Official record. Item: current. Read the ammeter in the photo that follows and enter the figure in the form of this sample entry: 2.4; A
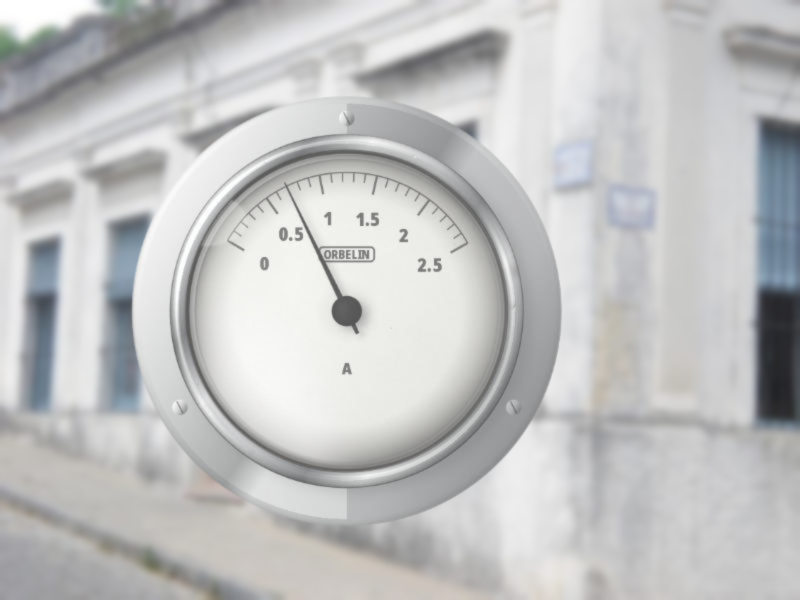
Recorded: 0.7; A
